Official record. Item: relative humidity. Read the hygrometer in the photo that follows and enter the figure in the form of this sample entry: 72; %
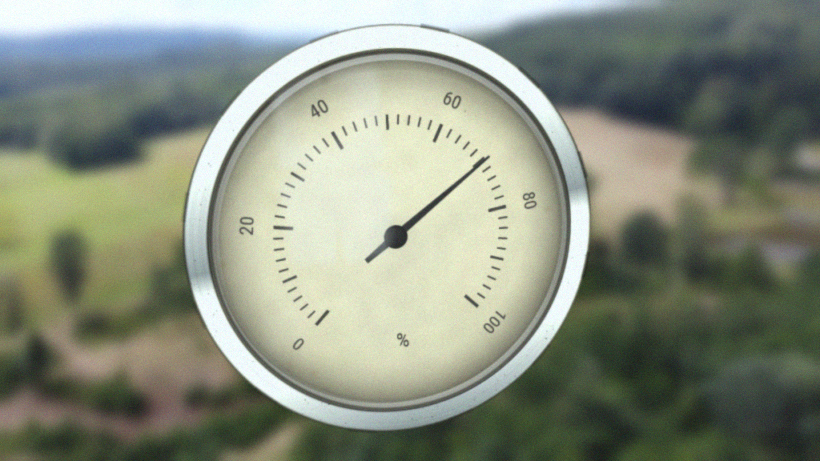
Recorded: 70; %
